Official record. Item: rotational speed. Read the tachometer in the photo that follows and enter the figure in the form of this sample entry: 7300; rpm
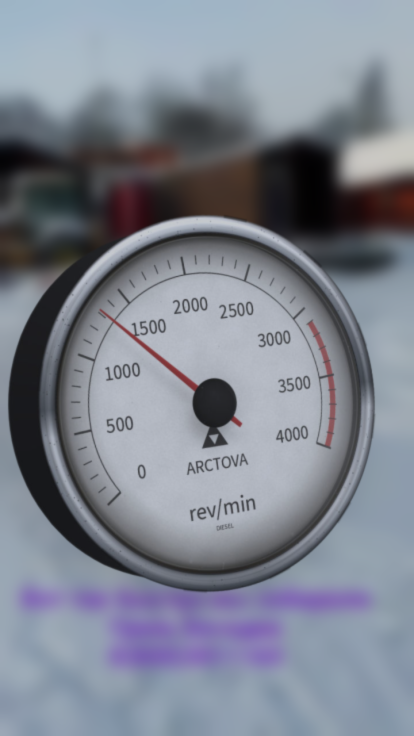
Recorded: 1300; rpm
